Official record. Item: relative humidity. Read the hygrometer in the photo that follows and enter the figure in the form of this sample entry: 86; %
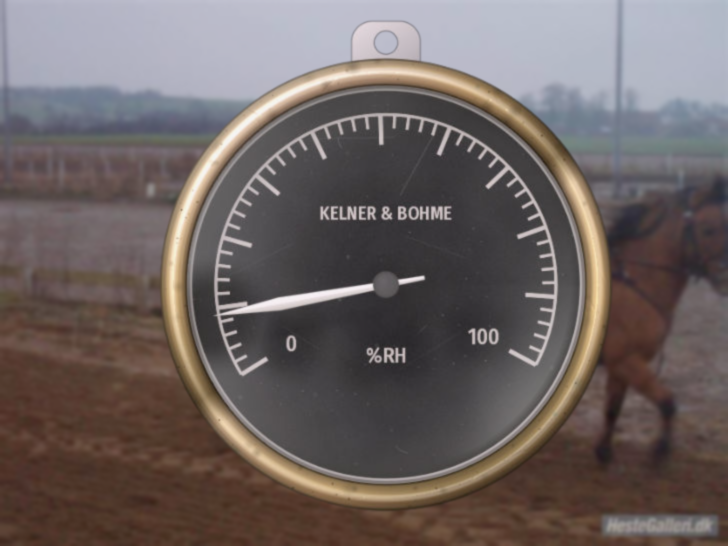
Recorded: 9; %
